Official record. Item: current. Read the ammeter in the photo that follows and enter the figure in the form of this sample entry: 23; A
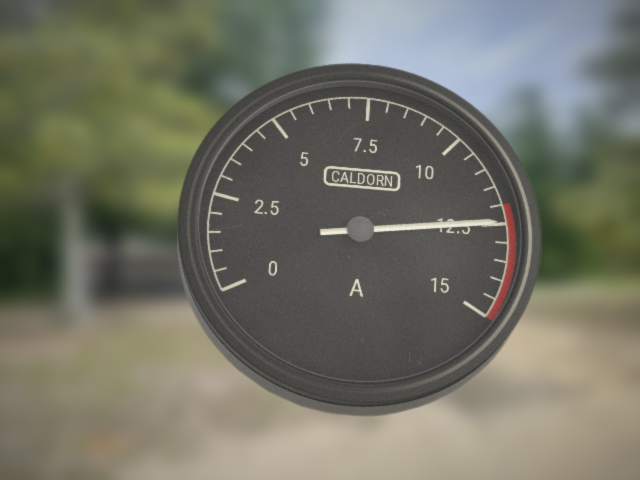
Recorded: 12.5; A
